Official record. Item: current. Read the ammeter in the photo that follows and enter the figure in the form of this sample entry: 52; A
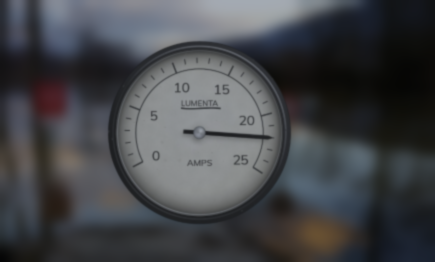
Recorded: 22; A
